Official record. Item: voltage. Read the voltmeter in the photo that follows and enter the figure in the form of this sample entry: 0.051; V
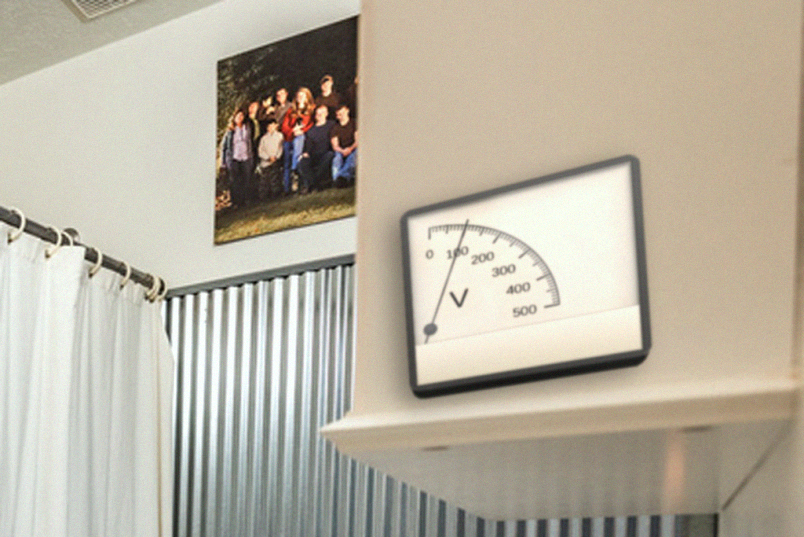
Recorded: 100; V
